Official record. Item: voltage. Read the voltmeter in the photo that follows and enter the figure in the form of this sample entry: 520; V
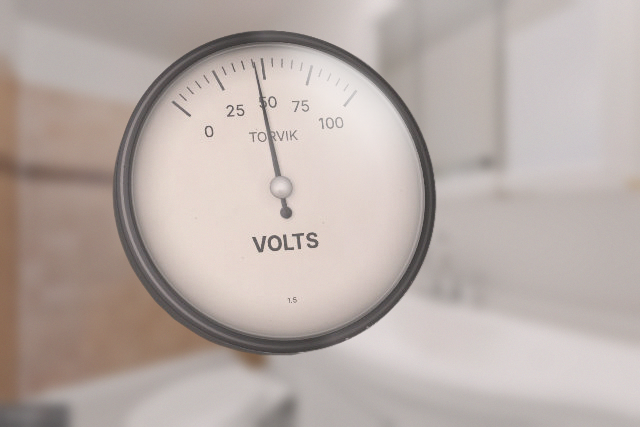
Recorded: 45; V
